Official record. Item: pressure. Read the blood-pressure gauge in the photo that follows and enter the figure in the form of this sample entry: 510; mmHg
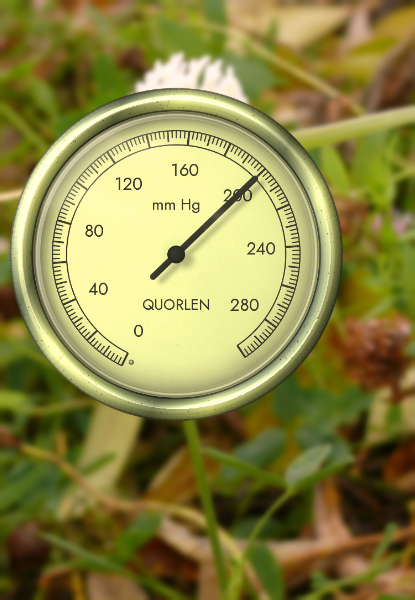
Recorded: 200; mmHg
